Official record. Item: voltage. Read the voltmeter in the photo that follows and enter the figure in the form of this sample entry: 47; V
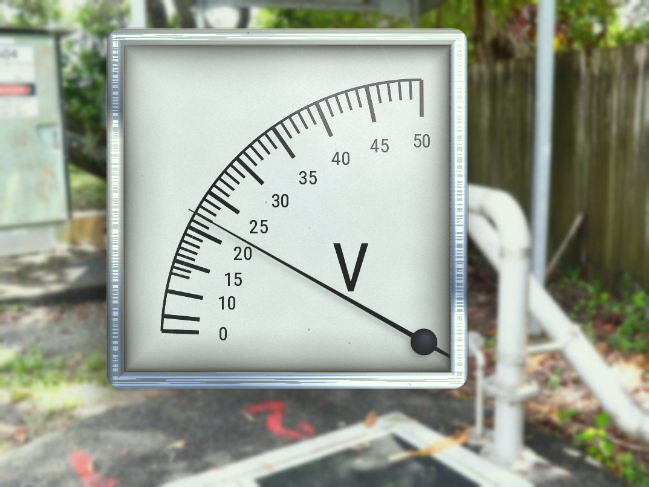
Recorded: 22; V
